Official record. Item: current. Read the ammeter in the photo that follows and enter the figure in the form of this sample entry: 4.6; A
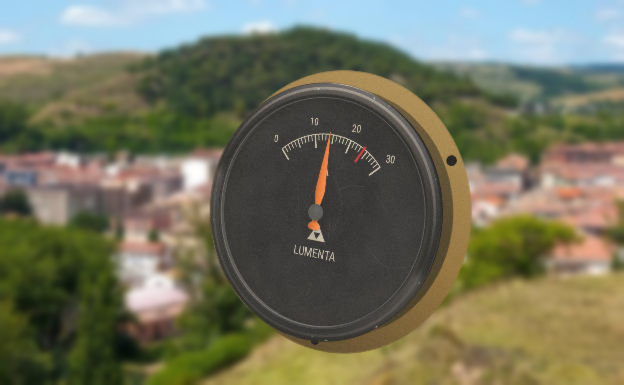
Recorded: 15; A
